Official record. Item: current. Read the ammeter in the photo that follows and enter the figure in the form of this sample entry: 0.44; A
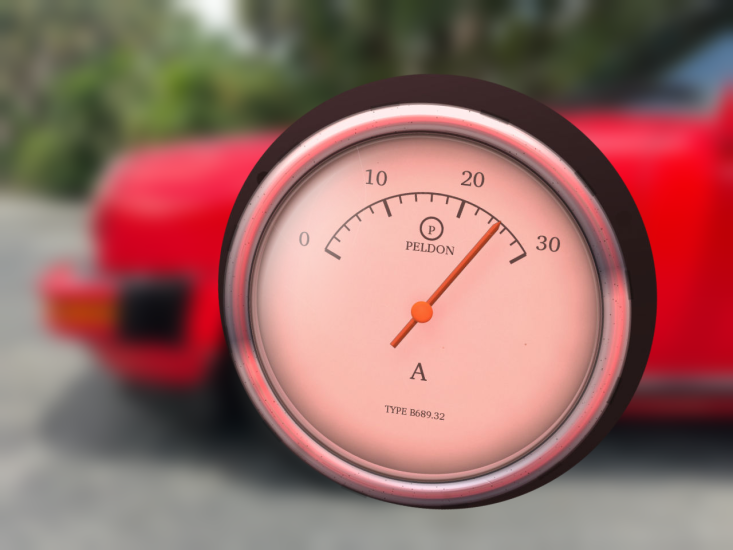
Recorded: 25; A
